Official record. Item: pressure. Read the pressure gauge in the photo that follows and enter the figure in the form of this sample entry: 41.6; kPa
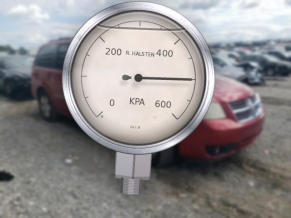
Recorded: 500; kPa
